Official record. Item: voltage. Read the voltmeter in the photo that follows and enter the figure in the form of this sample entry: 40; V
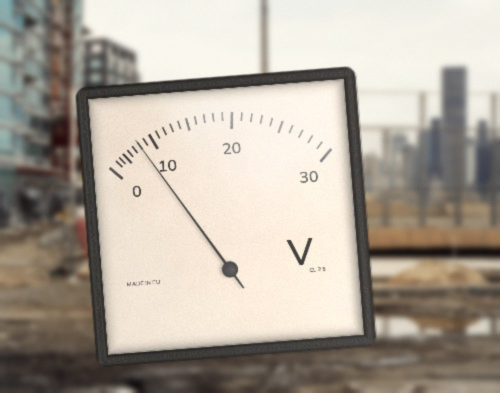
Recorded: 8; V
